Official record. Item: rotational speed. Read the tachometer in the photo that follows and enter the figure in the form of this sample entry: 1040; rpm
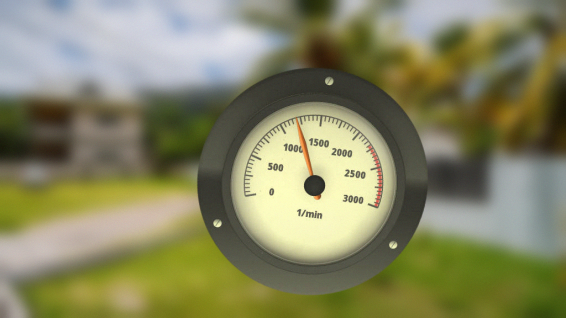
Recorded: 1200; rpm
